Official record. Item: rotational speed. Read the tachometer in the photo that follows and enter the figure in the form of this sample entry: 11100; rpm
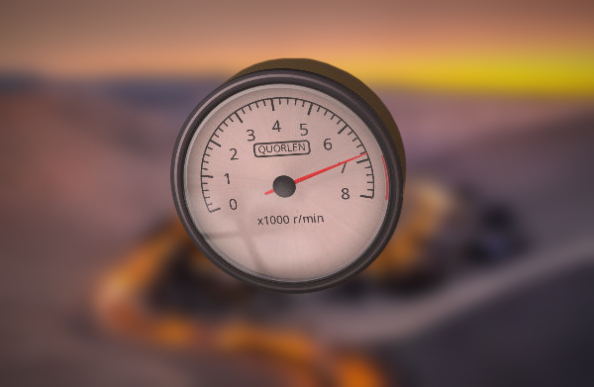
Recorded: 6800; rpm
